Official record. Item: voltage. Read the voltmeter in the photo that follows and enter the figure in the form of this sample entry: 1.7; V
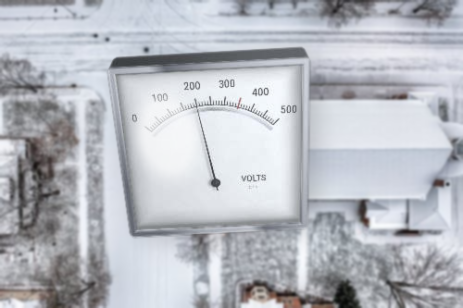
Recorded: 200; V
